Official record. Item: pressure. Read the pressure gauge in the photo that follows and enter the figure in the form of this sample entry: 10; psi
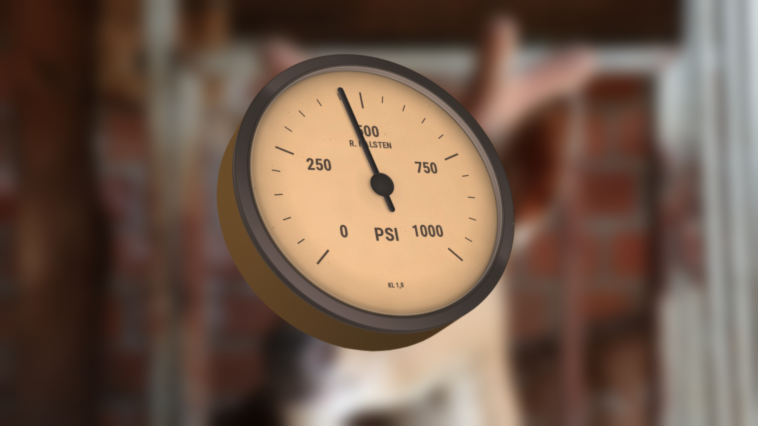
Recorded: 450; psi
